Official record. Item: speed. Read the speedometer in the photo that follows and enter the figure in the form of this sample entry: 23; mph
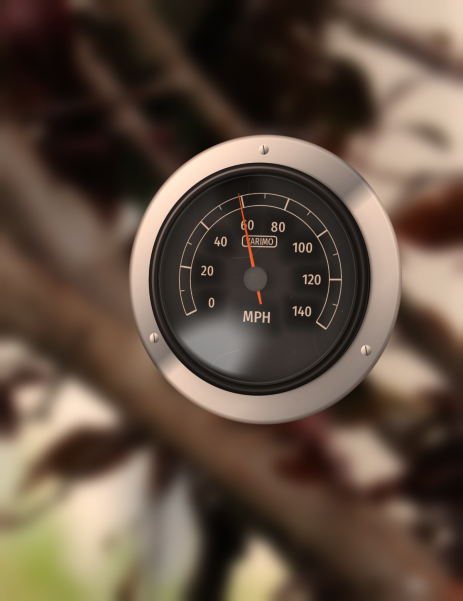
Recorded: 60; mph
